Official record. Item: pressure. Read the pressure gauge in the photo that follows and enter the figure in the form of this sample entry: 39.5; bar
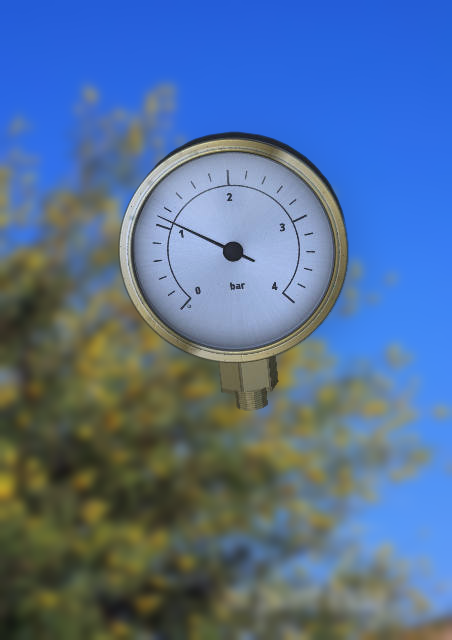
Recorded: 1.1; bar
